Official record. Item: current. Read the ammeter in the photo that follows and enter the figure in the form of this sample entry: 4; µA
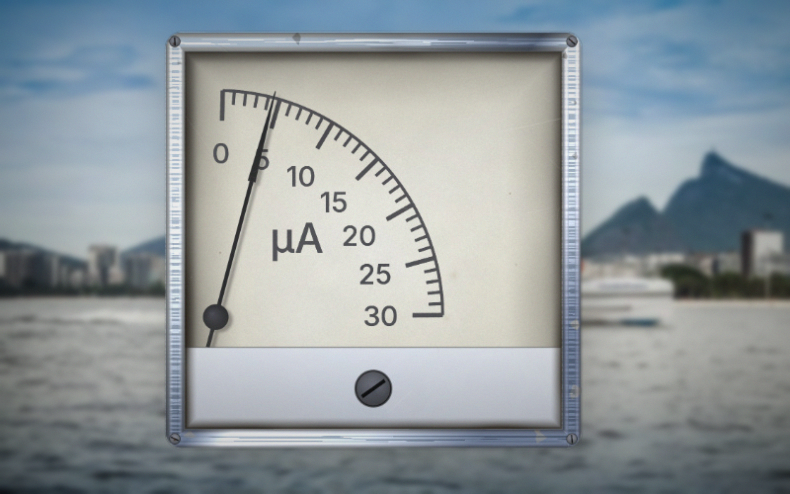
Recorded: 4.5; µA
